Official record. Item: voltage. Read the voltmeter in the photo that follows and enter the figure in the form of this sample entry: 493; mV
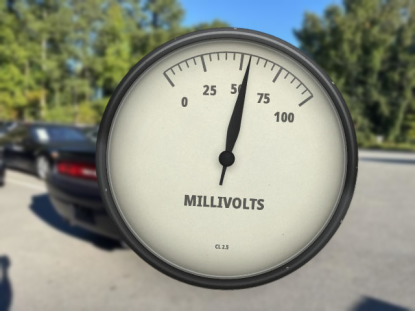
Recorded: 55; mV
